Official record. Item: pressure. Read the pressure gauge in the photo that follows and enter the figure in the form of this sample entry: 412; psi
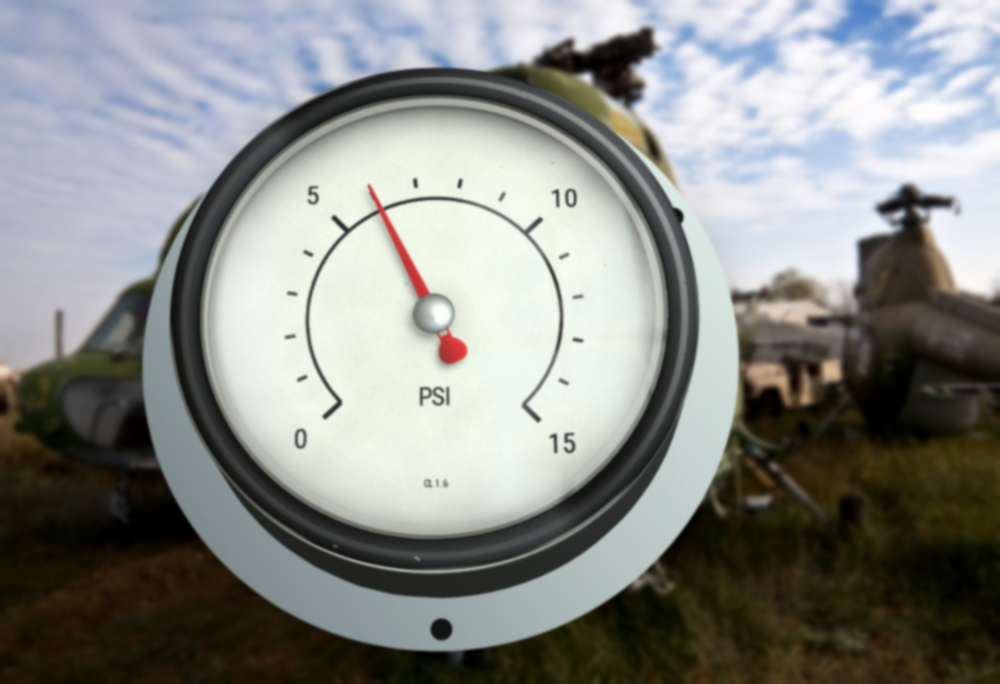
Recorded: 6; psi
